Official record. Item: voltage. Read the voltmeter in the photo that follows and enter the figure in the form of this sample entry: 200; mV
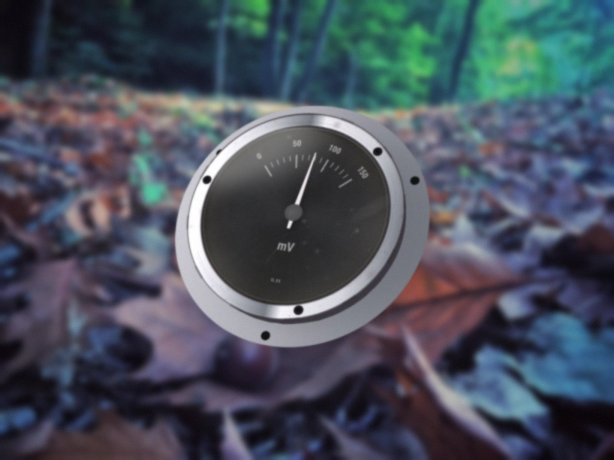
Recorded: 80; mV
